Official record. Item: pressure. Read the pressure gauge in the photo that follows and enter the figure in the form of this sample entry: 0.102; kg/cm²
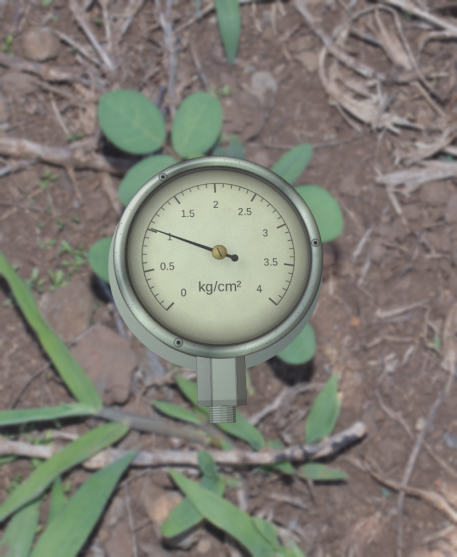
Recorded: 1; kg/cm²
